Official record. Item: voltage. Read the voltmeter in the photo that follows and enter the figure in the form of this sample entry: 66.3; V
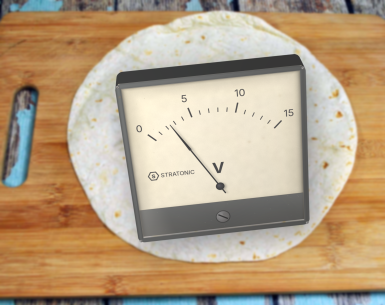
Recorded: 2.5; V
